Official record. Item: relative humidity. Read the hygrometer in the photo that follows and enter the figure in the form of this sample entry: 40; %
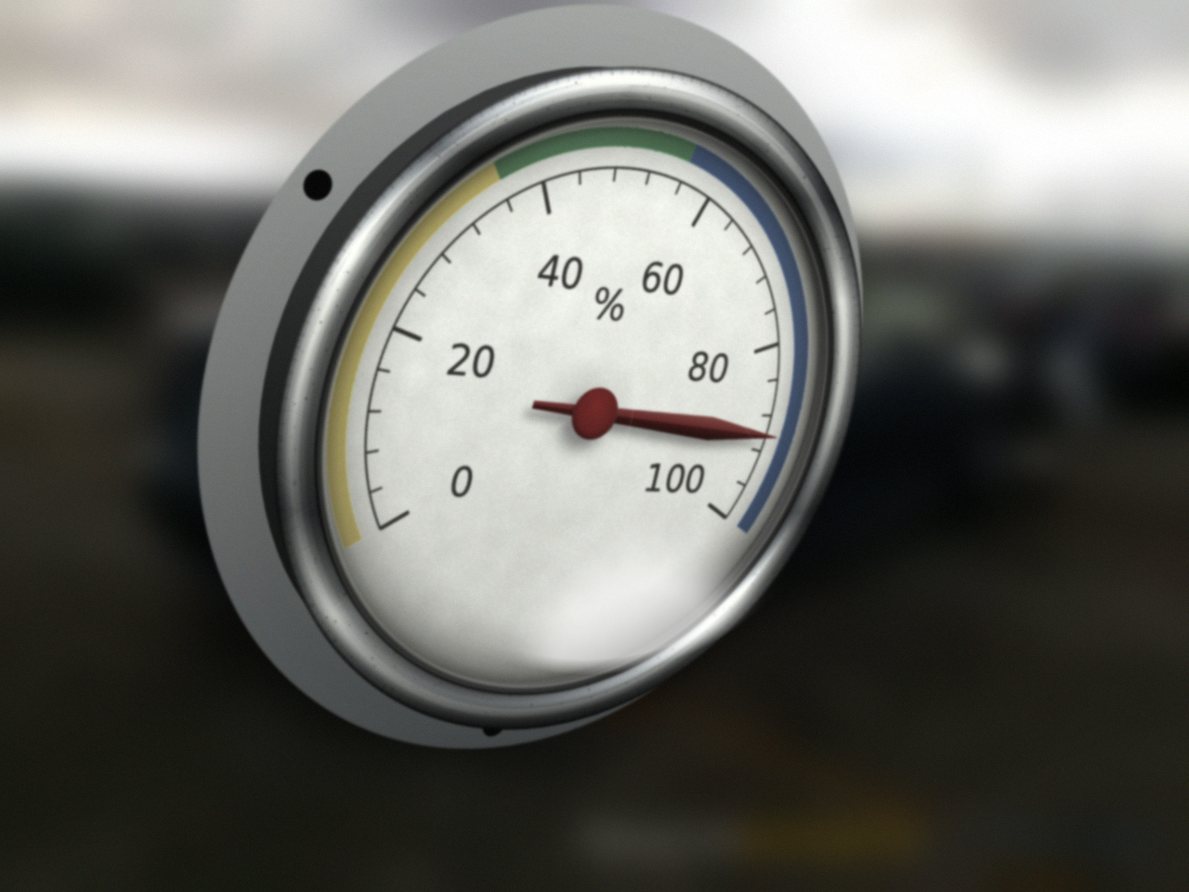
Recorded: 90; %
